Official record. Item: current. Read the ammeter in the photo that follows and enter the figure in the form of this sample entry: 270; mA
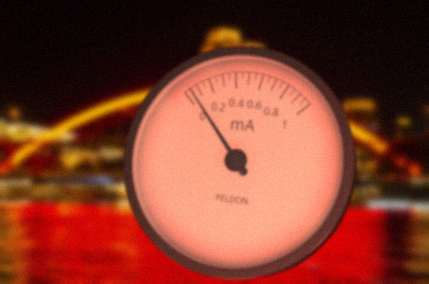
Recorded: 0.05; mA
